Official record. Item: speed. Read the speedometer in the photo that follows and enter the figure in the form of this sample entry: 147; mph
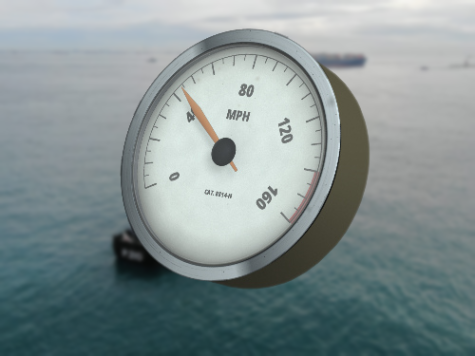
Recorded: 45; mph
